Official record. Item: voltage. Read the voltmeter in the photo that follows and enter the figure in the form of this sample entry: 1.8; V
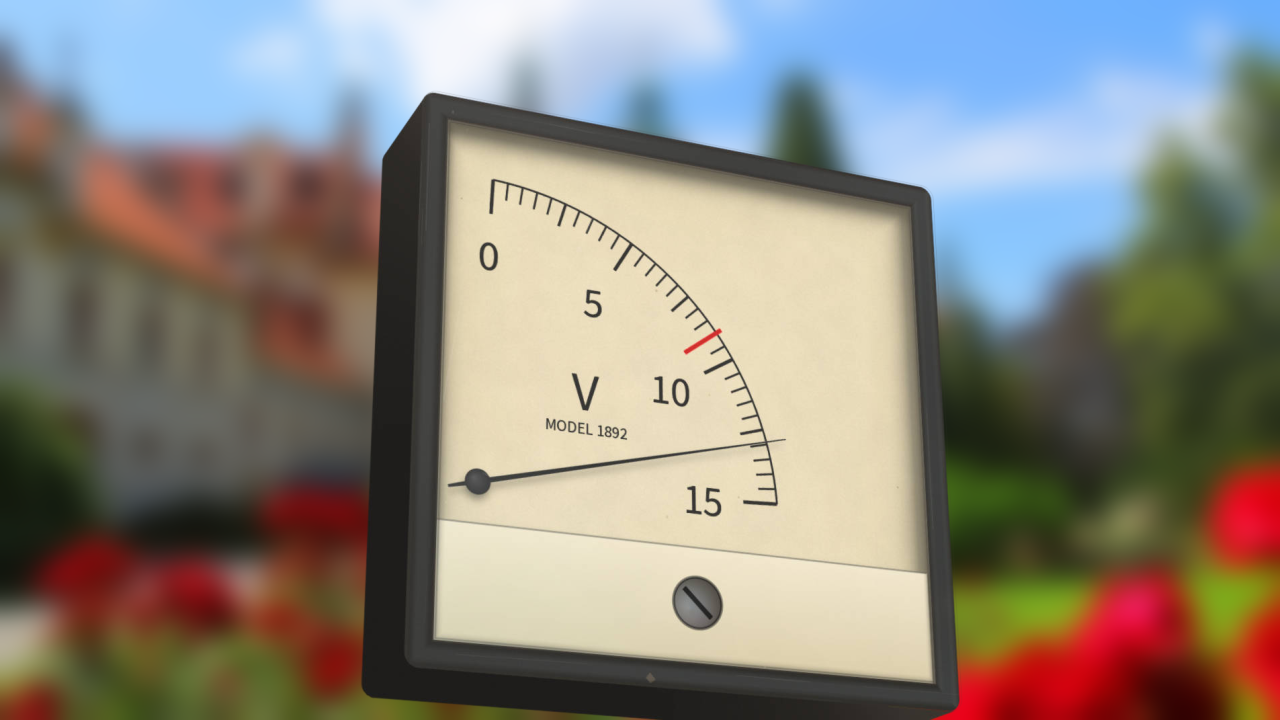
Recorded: 13; V
